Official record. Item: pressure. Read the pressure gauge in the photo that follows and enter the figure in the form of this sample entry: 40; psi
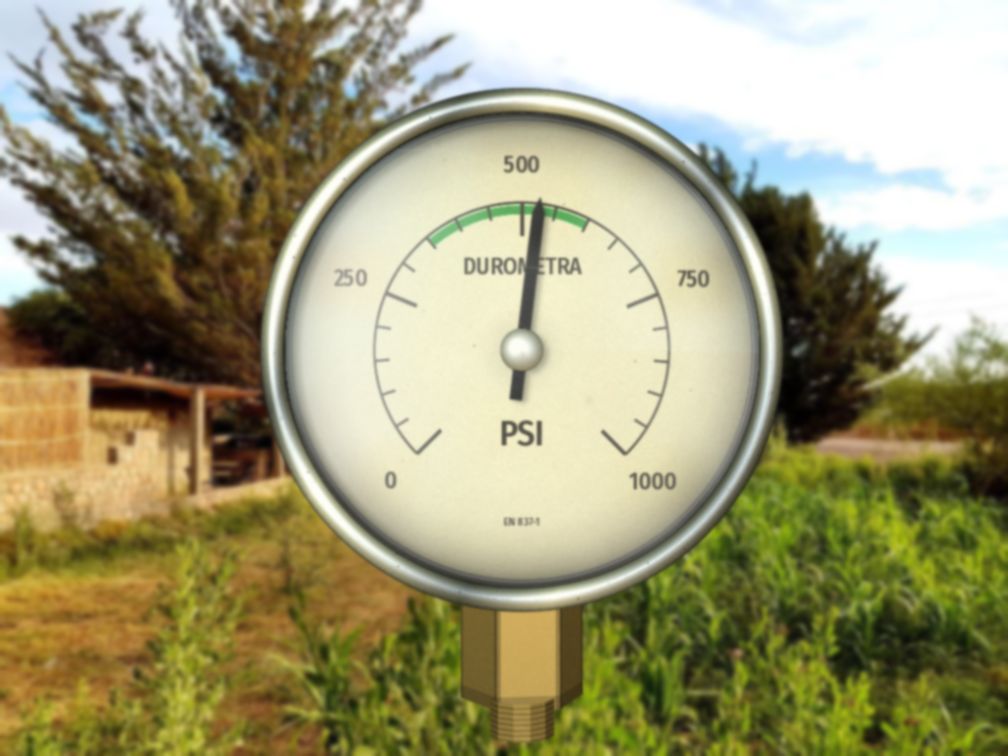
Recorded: 525; psi
